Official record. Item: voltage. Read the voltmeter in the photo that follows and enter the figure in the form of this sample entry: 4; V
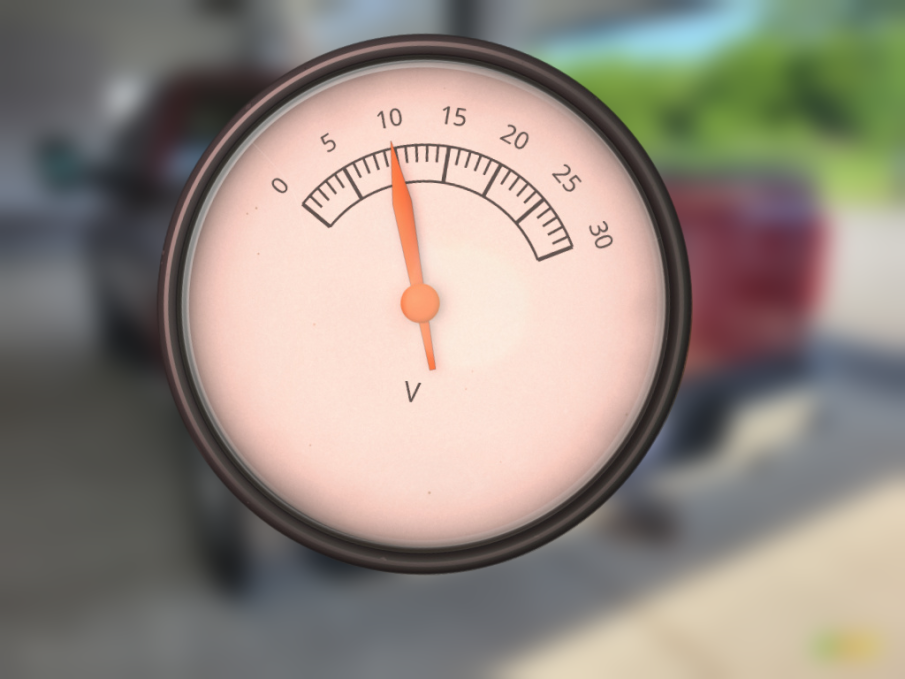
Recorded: 10; V
